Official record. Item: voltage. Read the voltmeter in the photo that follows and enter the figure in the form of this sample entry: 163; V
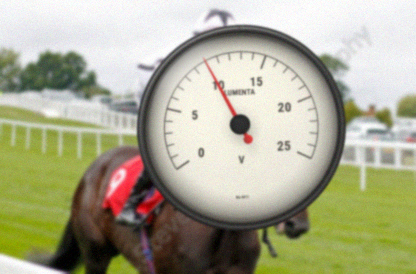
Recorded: 10; V
